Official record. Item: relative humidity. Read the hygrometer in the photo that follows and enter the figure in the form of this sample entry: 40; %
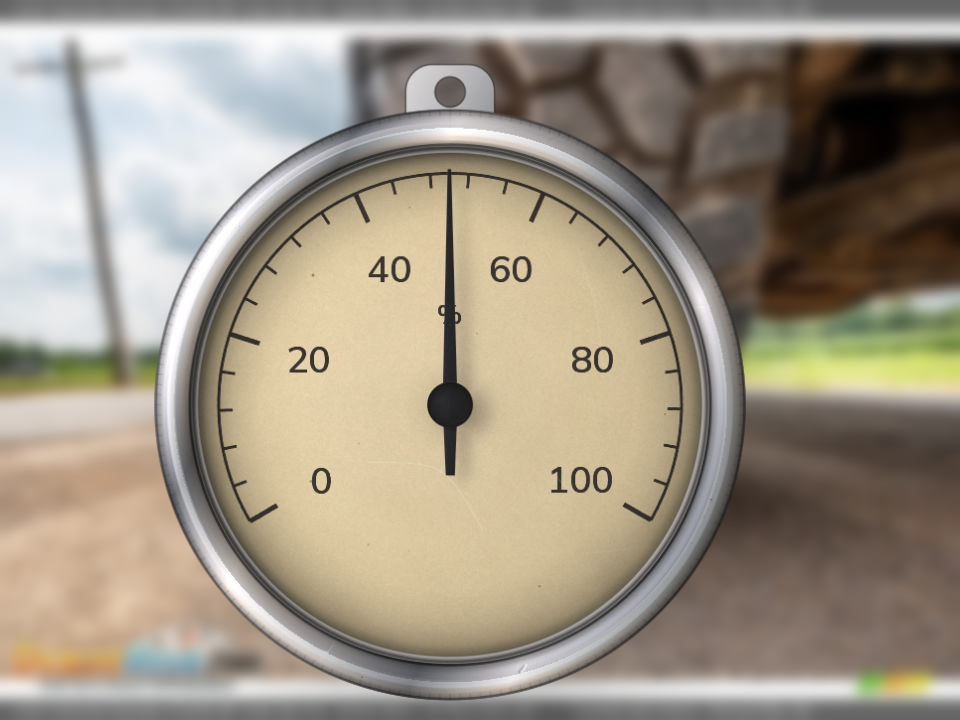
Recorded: 50; %
